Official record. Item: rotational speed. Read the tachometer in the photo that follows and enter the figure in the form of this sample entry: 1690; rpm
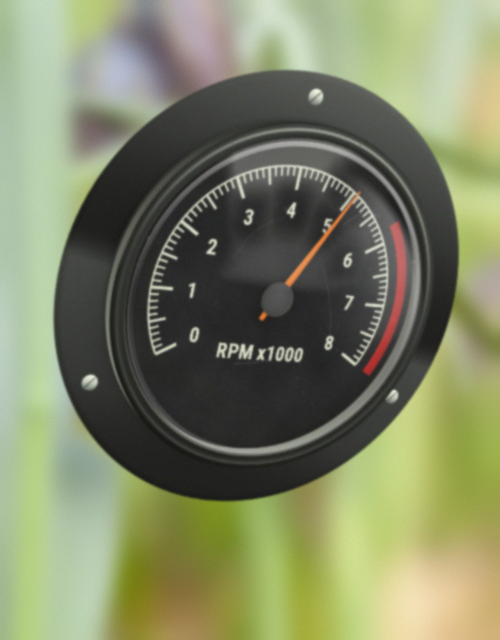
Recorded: 5000; rpm
